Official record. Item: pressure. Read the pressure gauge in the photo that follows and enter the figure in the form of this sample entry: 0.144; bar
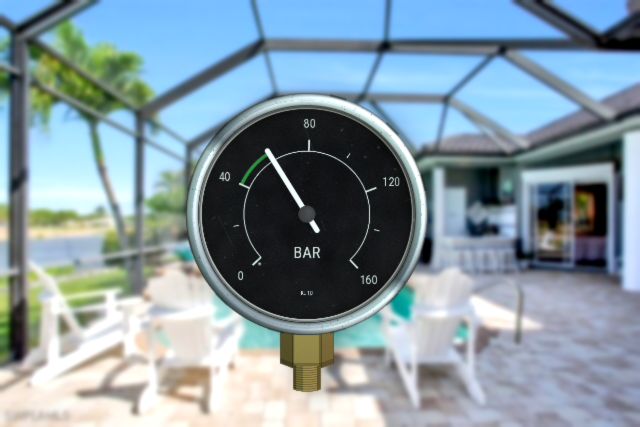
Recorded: 60; bar
